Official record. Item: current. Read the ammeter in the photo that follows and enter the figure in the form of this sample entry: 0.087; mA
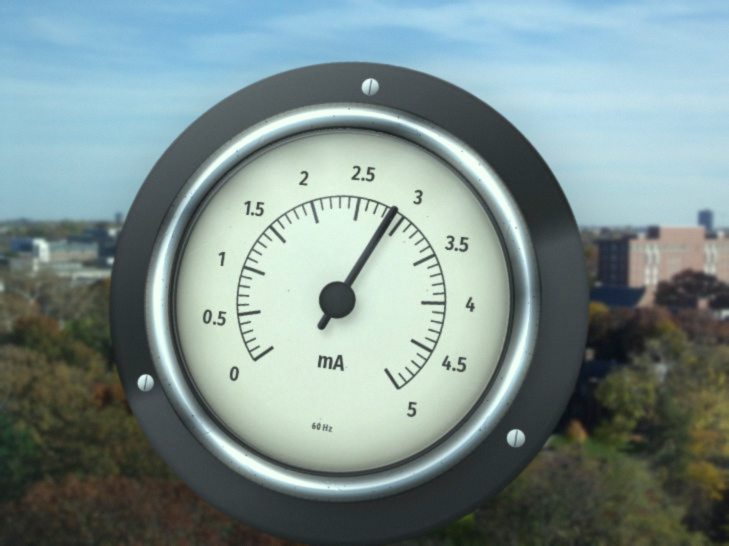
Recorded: 2.9; mA
